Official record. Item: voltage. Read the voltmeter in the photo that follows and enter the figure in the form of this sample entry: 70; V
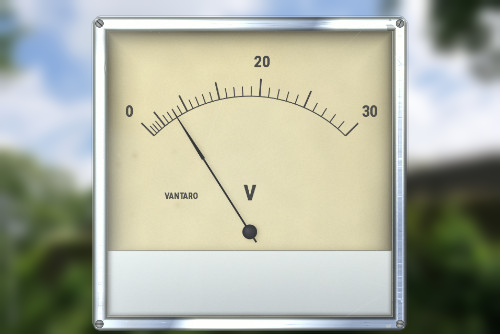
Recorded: 8; V
